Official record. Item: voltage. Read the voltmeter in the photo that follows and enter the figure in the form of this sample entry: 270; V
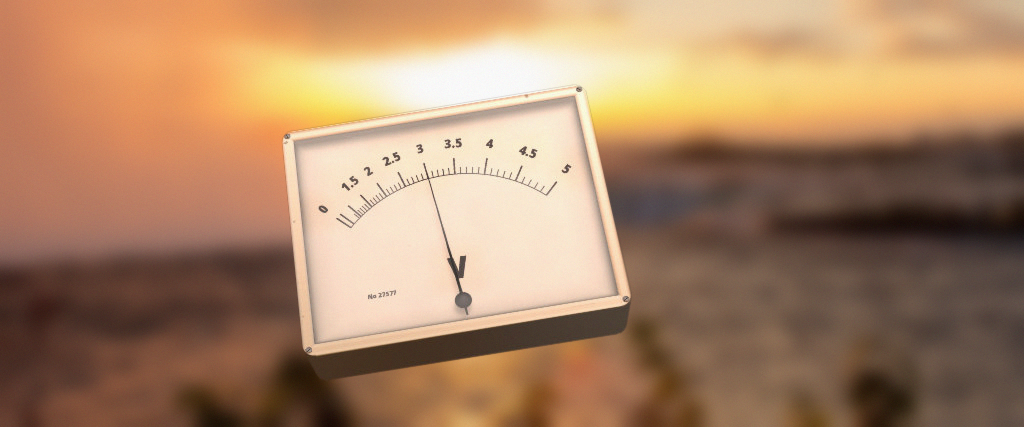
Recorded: 3; V
